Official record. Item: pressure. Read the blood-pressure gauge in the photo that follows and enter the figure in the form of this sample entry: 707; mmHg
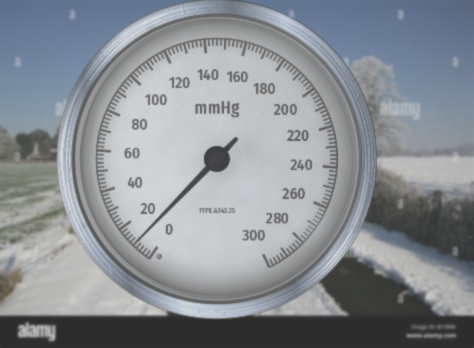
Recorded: 10; mmHg
